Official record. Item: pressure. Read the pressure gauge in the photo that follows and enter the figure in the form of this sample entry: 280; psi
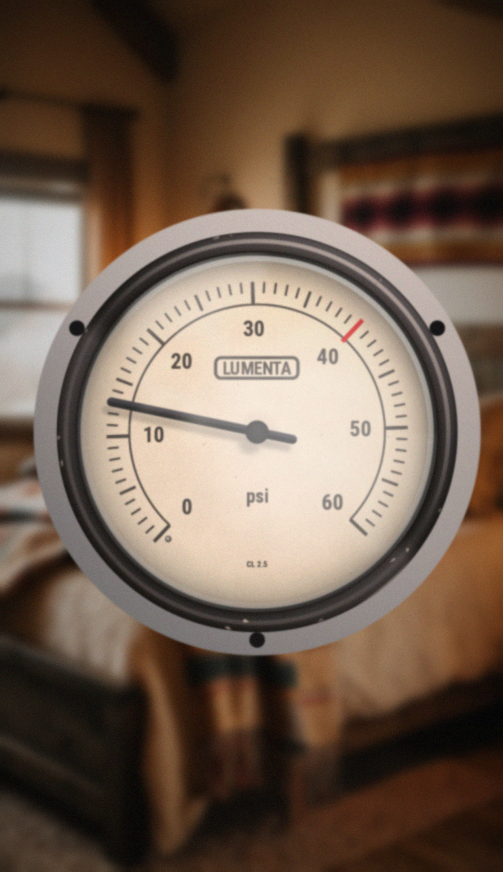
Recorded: 13; psi
